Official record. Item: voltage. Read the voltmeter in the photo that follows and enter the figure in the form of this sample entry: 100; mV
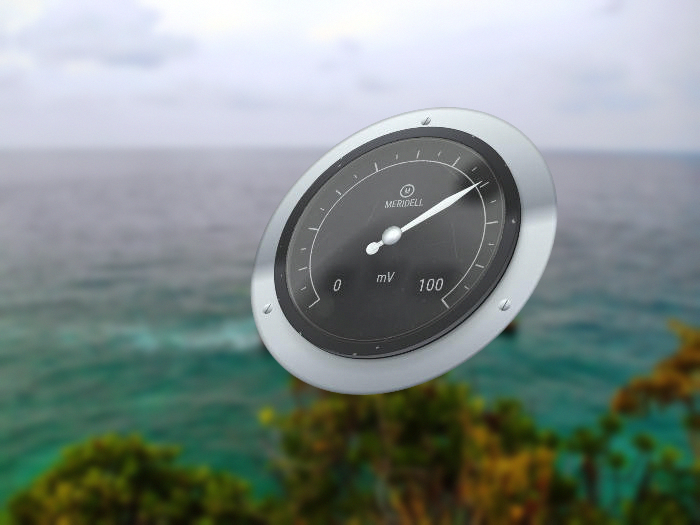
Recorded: 70; mV
